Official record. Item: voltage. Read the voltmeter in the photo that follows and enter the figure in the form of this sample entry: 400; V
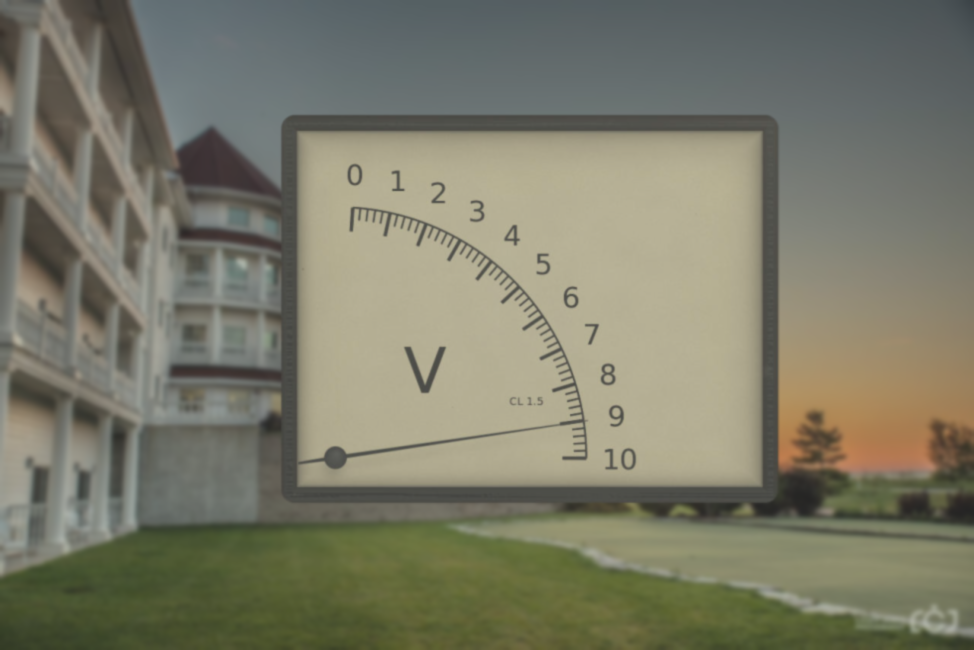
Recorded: 9; V
